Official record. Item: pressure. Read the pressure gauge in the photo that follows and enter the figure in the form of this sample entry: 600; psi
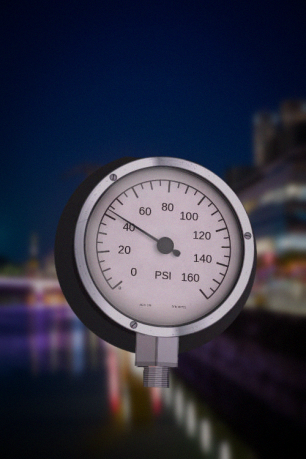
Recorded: 42.5; psi
